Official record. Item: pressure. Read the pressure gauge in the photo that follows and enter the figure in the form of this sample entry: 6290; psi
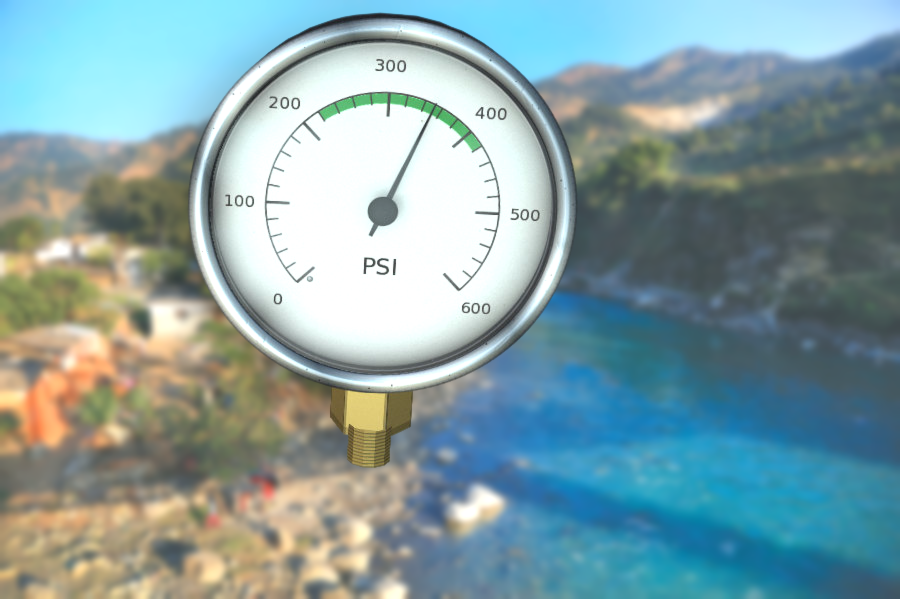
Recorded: 350; psi
